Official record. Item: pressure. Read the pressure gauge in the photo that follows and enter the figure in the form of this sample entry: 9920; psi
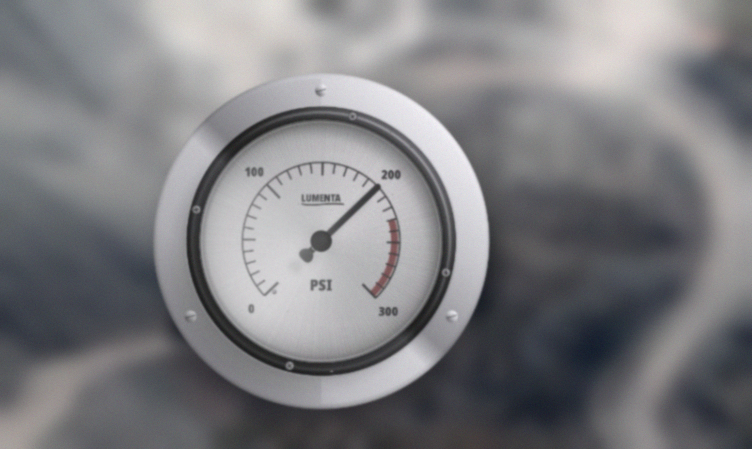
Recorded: 200; psi
